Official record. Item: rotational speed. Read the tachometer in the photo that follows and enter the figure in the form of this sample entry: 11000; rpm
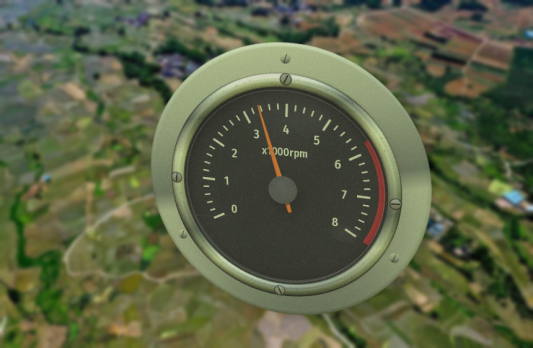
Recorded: 3400; rpm
